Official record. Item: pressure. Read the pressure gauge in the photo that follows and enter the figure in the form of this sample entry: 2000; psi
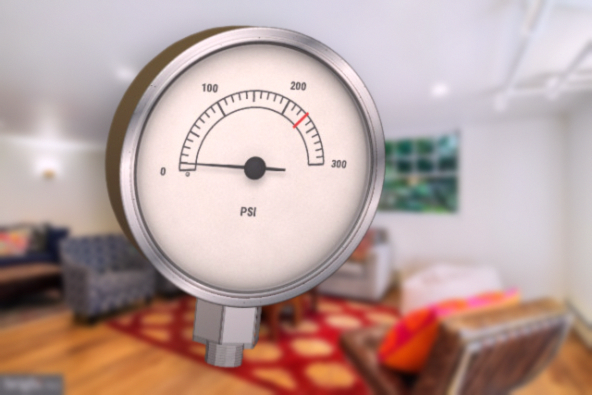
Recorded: 10; psi
